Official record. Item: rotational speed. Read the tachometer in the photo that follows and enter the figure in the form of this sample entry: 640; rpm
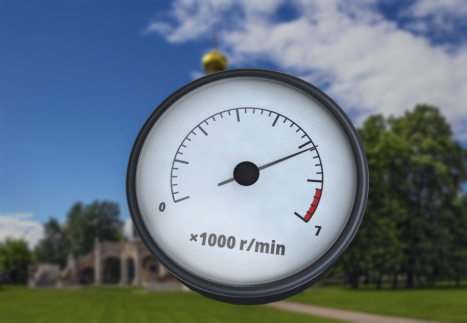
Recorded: 5200; rpm
